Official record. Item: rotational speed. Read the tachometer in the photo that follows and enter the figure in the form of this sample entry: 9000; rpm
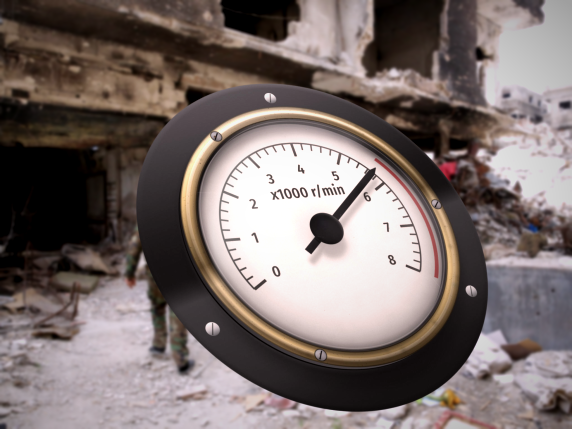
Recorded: 5700; rpm
